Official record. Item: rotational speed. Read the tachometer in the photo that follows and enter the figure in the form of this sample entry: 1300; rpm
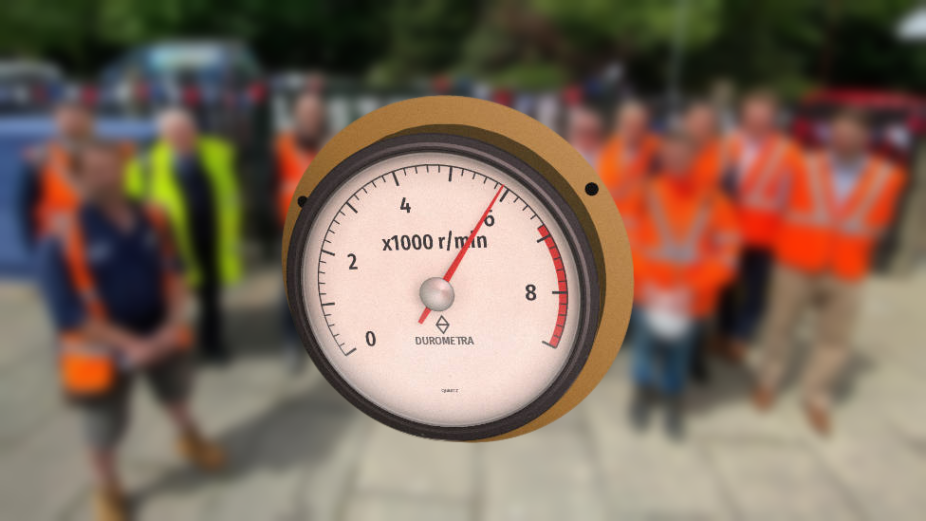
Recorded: 5900; rpm
